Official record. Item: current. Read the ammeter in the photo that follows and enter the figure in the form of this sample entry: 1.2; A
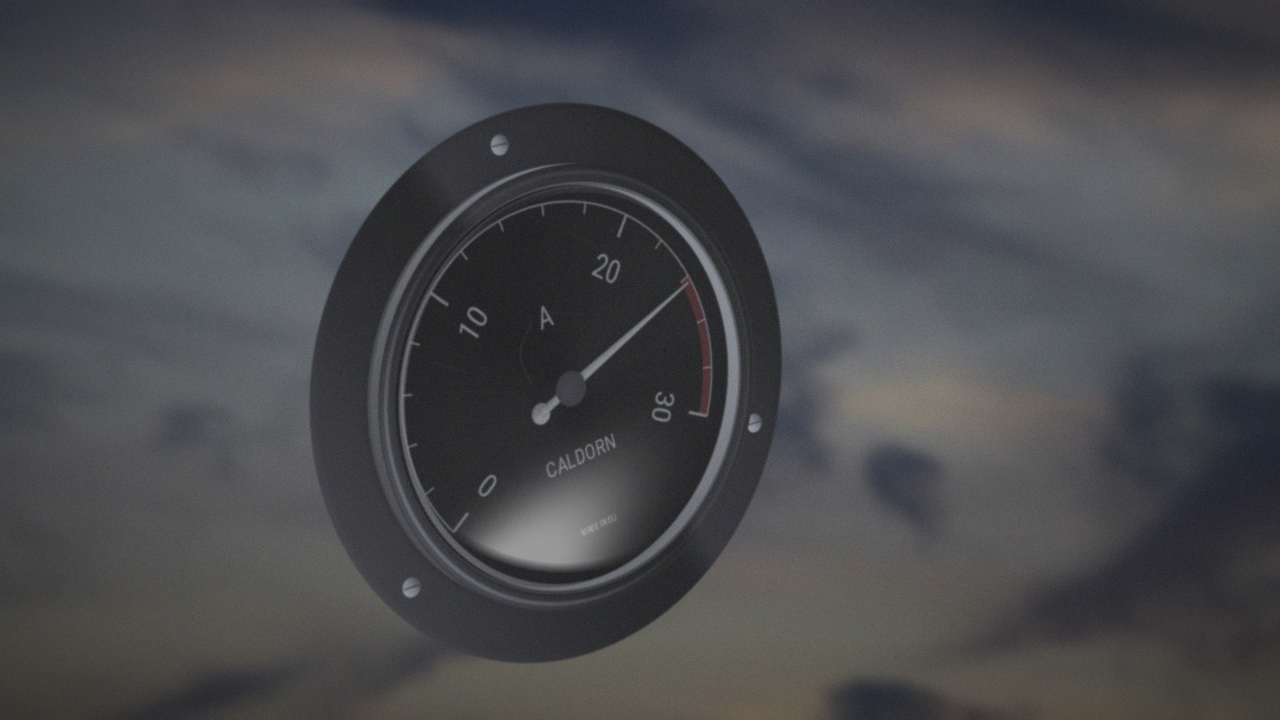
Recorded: 24; A
